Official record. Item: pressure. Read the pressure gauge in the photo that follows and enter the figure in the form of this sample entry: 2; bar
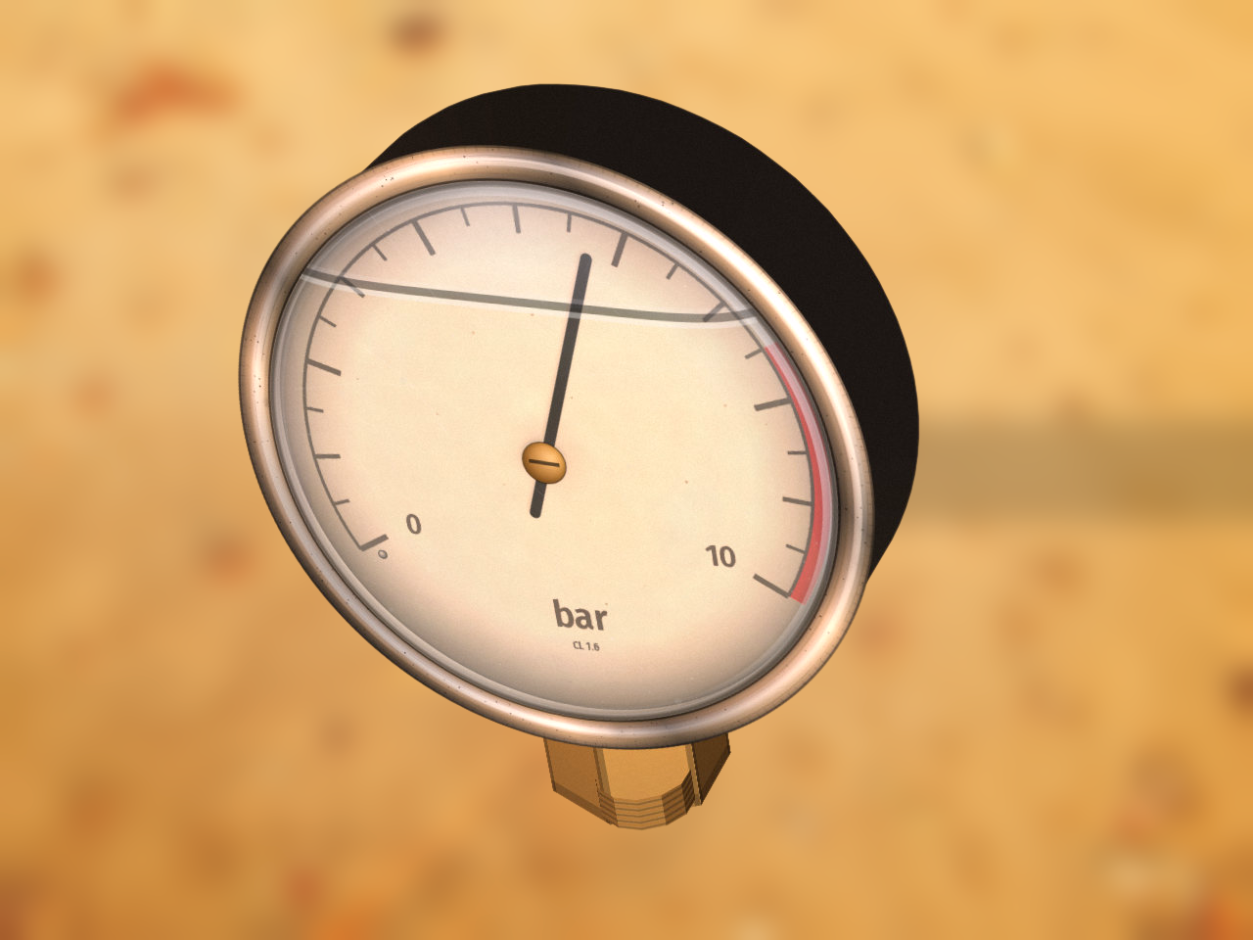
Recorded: 5.75; bar
